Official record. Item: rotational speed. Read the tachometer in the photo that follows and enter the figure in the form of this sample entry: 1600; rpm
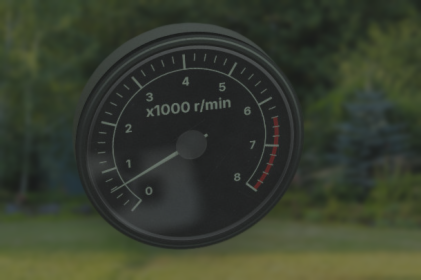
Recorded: 600; rpm
